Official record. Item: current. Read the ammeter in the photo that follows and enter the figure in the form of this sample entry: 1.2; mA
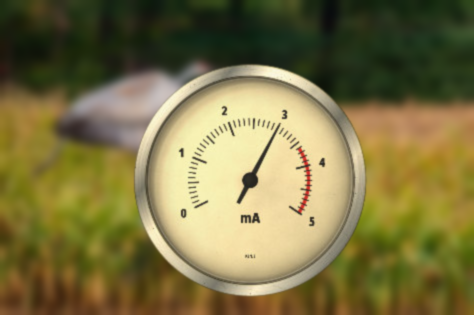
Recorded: 3; mA
